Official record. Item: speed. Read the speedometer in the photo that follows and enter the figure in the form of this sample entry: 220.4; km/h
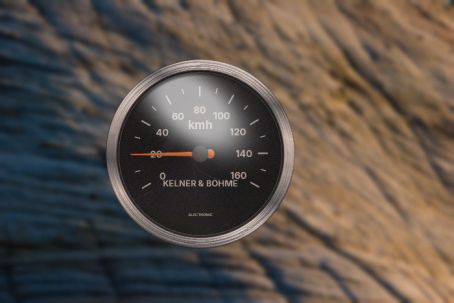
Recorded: 20; km/h
